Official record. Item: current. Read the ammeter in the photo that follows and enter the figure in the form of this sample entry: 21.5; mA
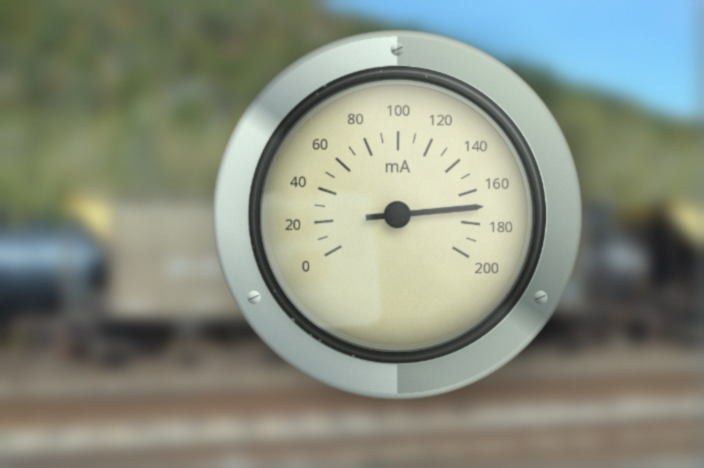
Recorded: 170; mA
